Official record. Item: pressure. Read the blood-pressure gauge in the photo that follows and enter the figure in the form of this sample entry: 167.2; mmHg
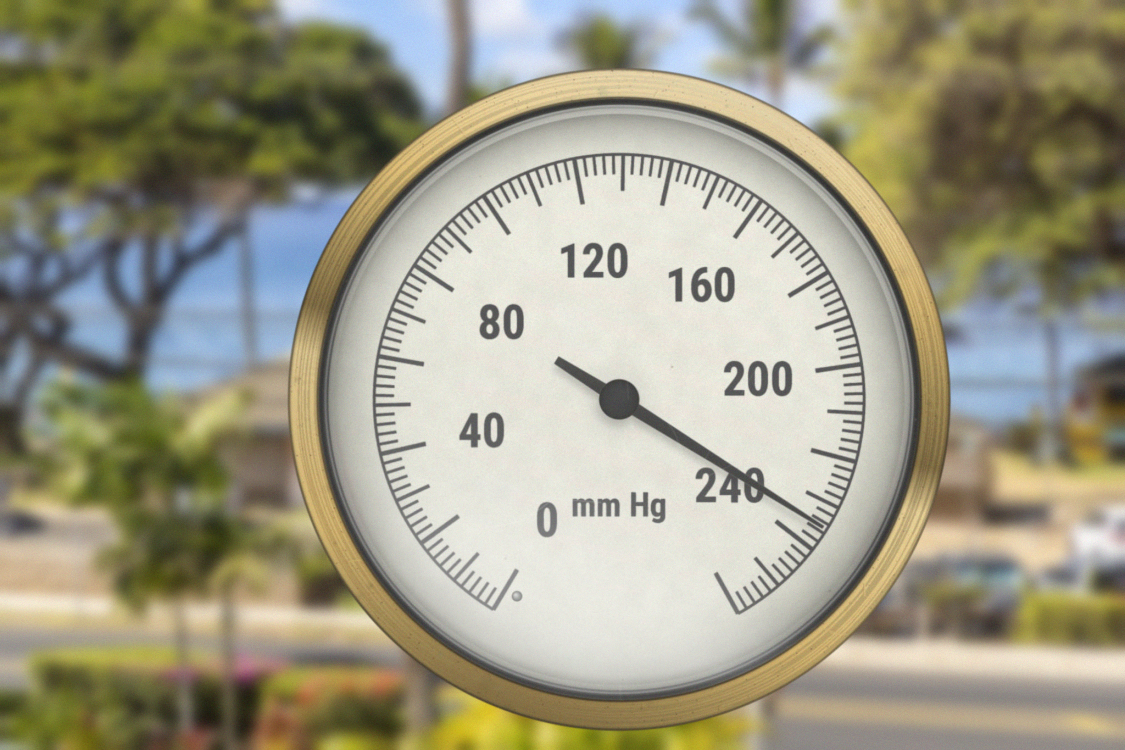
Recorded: 235; mmHg
